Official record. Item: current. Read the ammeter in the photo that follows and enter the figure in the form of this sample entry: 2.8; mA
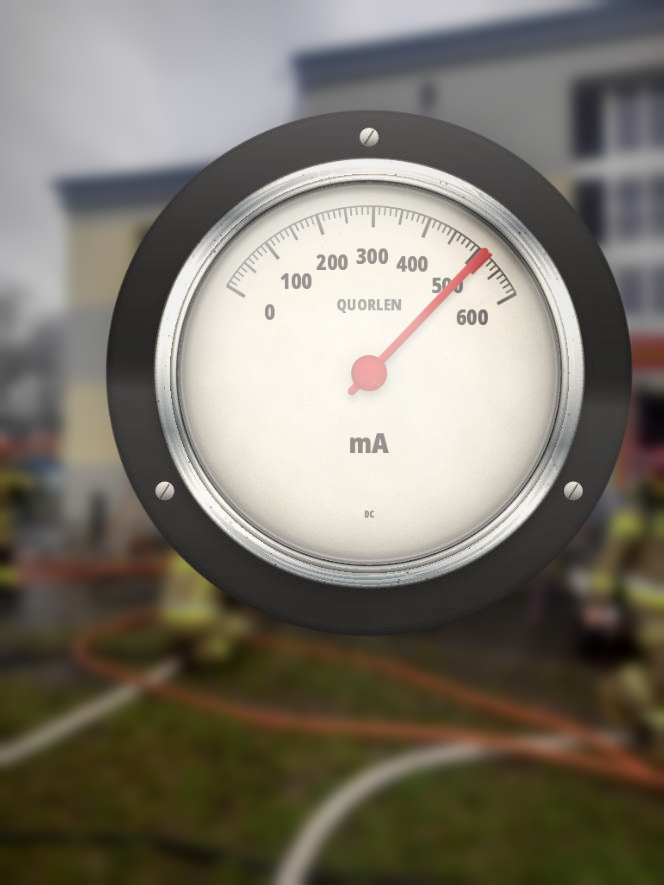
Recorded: 510; mA
